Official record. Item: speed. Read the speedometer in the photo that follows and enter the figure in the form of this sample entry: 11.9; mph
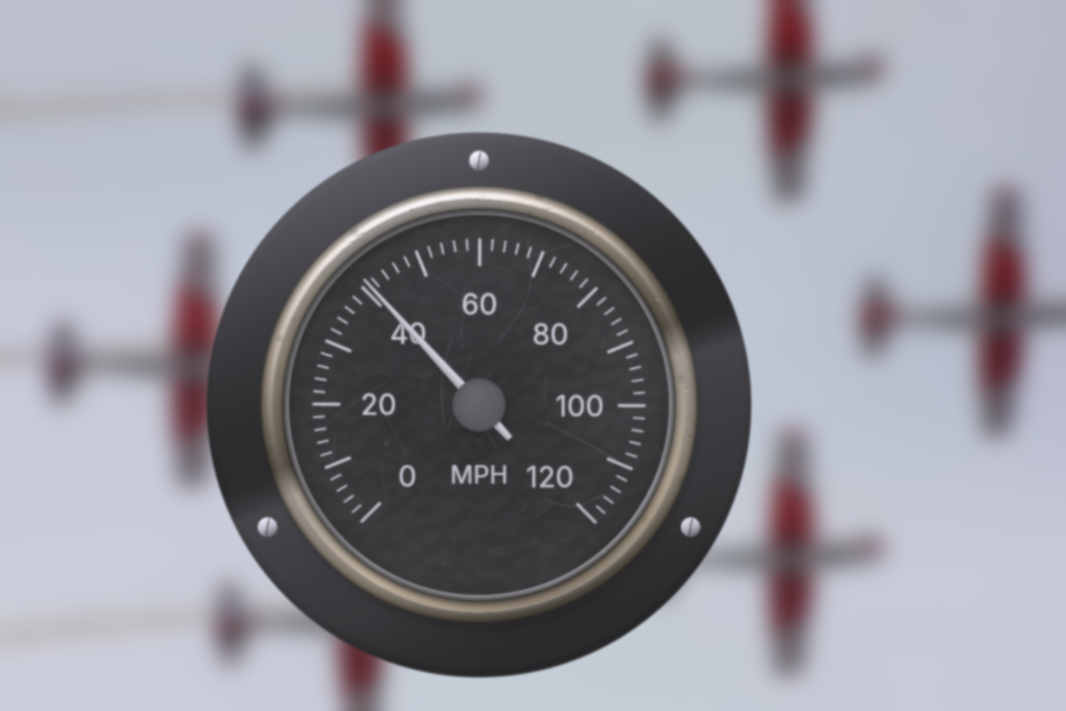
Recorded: 41; mph
